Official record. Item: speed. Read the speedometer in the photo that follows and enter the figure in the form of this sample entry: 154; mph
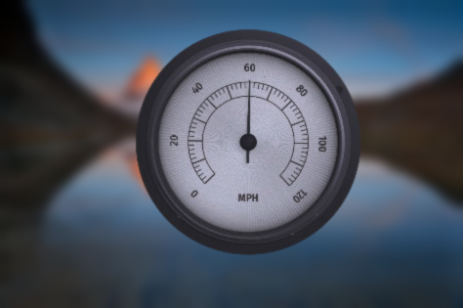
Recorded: 60; mph
